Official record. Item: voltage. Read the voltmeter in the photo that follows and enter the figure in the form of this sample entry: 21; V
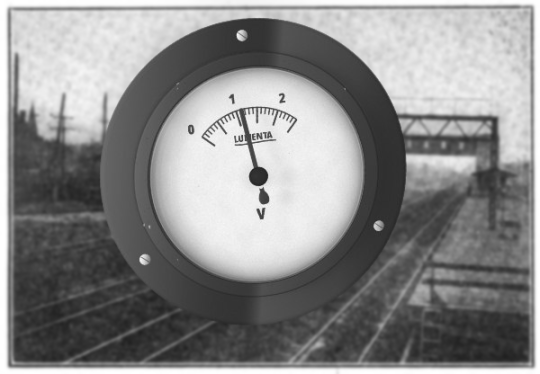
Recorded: 1.1; V
